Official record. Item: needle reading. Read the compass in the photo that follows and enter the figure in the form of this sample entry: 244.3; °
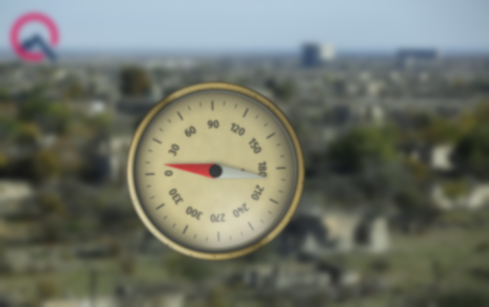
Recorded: 10; °
